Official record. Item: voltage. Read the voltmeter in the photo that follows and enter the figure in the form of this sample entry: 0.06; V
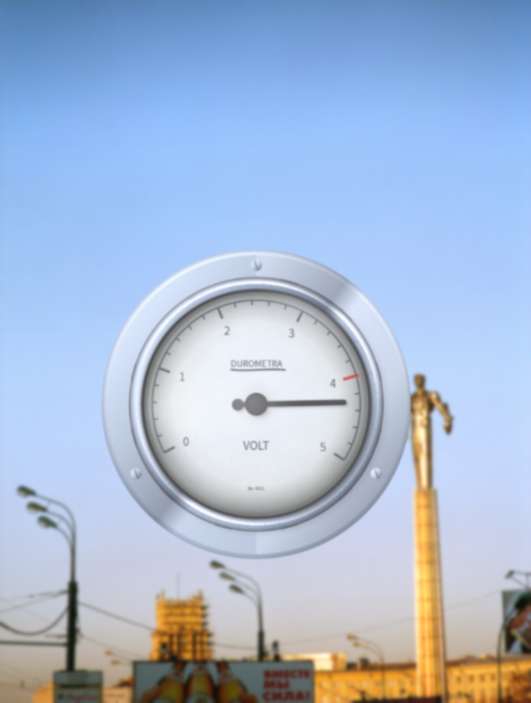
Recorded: 4.3; V
